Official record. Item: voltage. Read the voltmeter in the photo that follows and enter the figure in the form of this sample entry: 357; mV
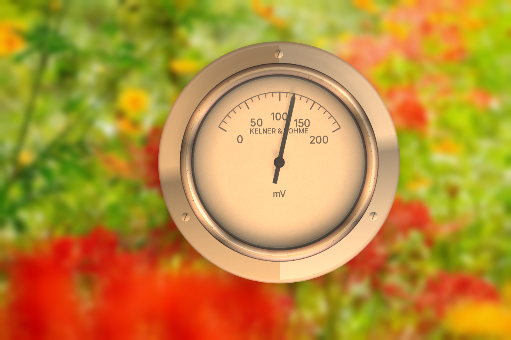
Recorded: 120; mV
